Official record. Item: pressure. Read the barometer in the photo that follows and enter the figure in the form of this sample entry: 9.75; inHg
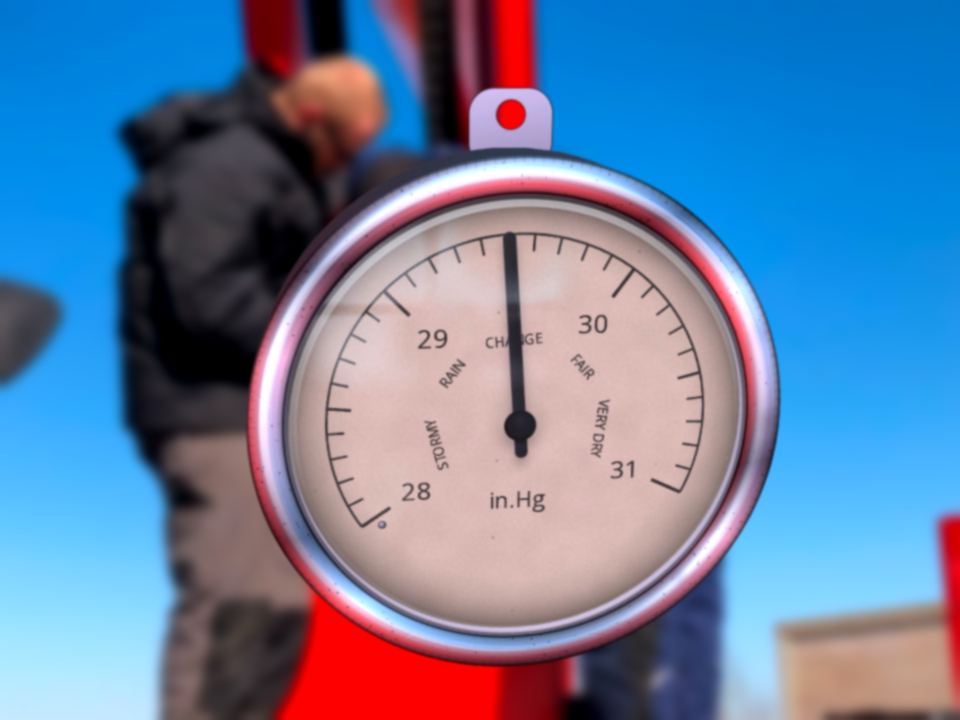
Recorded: 29.5; inHg
